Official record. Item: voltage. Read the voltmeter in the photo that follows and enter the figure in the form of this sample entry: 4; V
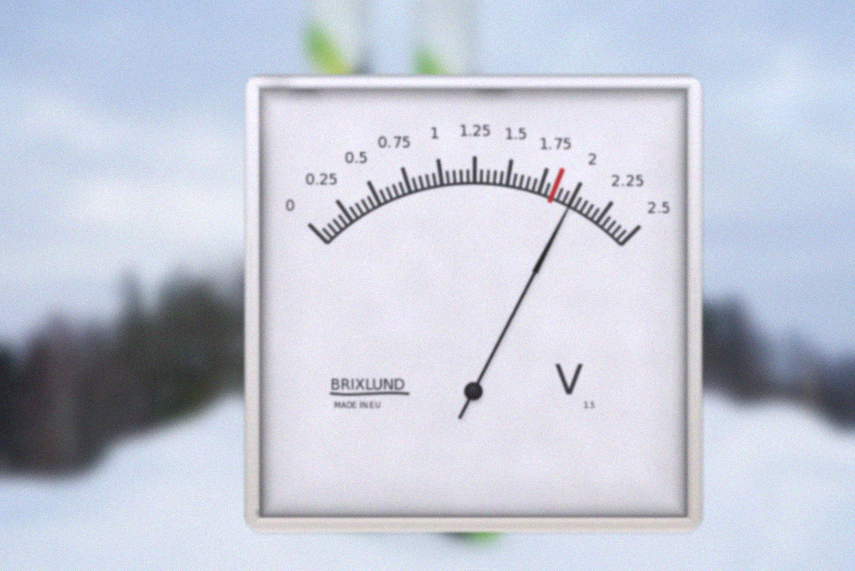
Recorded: 2; V
